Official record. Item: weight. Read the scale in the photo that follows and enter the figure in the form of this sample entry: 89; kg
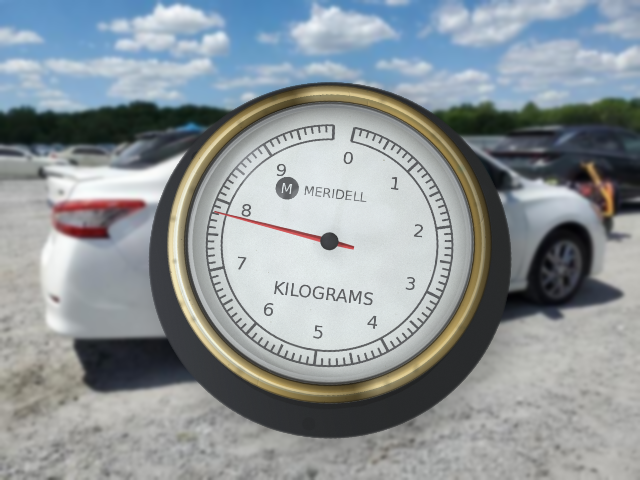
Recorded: 7.8; kg
